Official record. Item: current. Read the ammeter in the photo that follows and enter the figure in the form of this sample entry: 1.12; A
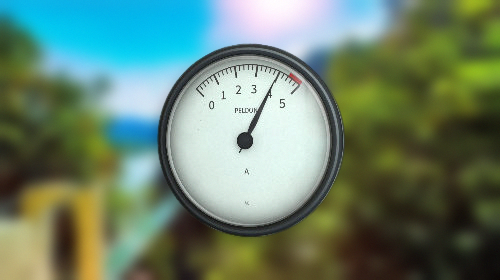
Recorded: 4; A
